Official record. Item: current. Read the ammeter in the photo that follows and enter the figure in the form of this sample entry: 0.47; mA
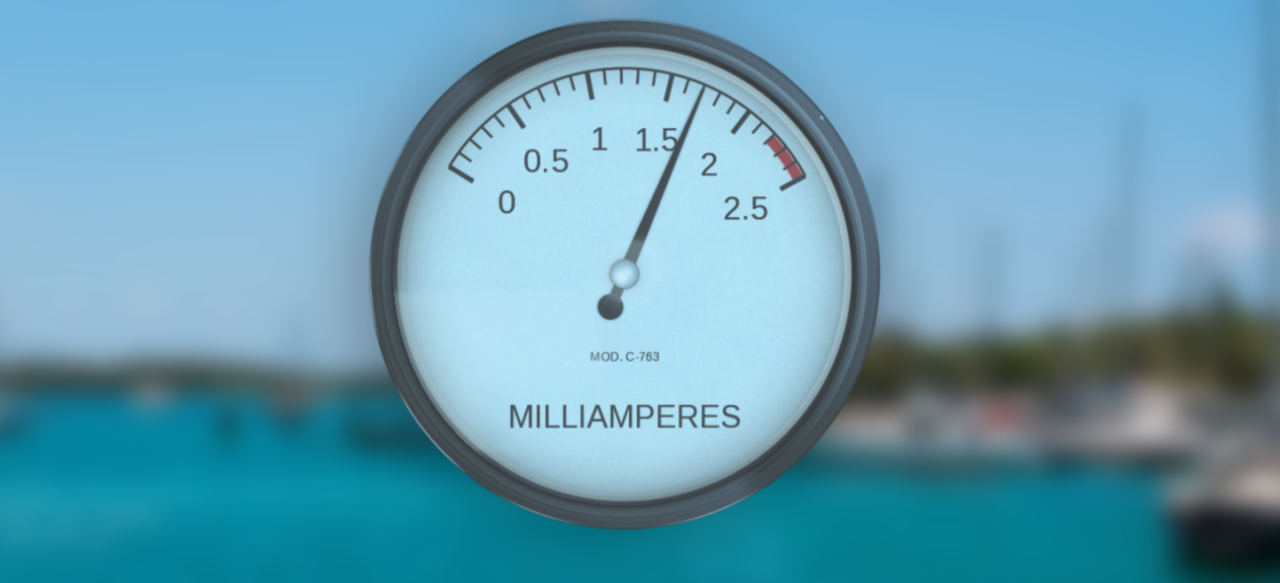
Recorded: 1.7; mA
